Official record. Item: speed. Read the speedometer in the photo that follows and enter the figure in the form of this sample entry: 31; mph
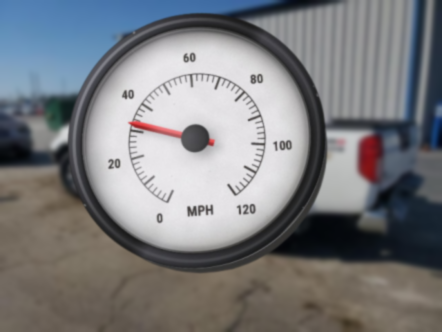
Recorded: 32; mph
